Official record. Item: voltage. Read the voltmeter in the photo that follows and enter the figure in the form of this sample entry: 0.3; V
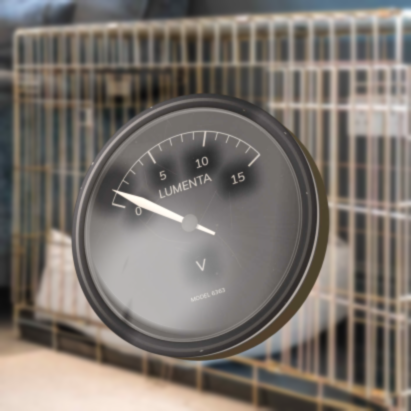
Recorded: 1; V
